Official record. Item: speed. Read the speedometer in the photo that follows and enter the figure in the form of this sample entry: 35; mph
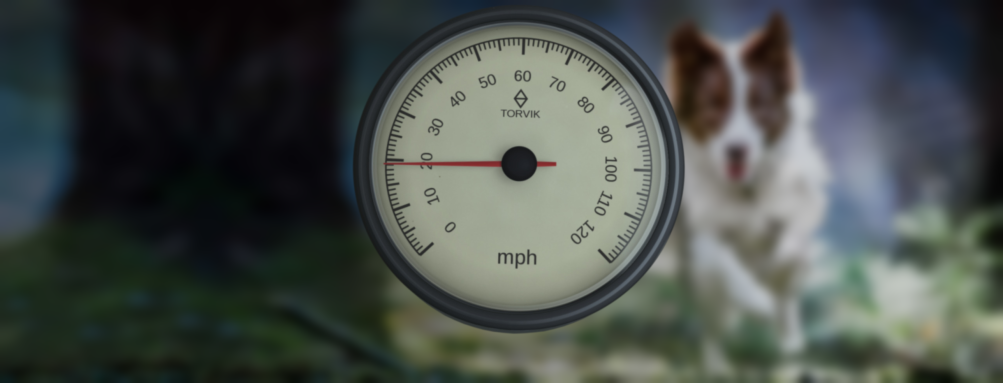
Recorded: 19; mph
